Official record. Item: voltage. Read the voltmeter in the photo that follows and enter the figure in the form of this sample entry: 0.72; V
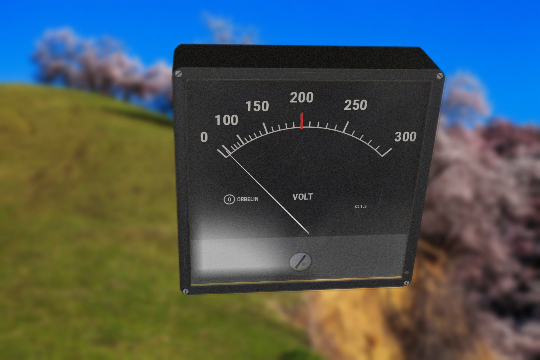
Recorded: 50; V
